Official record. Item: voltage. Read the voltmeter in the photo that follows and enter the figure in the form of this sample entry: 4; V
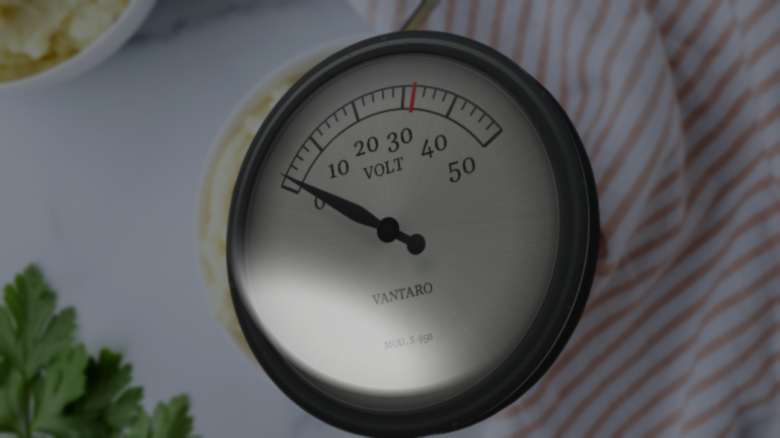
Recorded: 2; V
